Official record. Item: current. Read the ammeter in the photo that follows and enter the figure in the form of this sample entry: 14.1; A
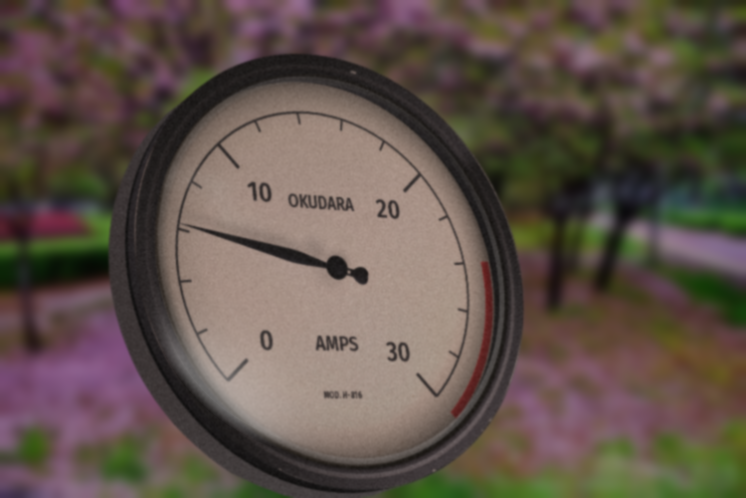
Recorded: 6; A
